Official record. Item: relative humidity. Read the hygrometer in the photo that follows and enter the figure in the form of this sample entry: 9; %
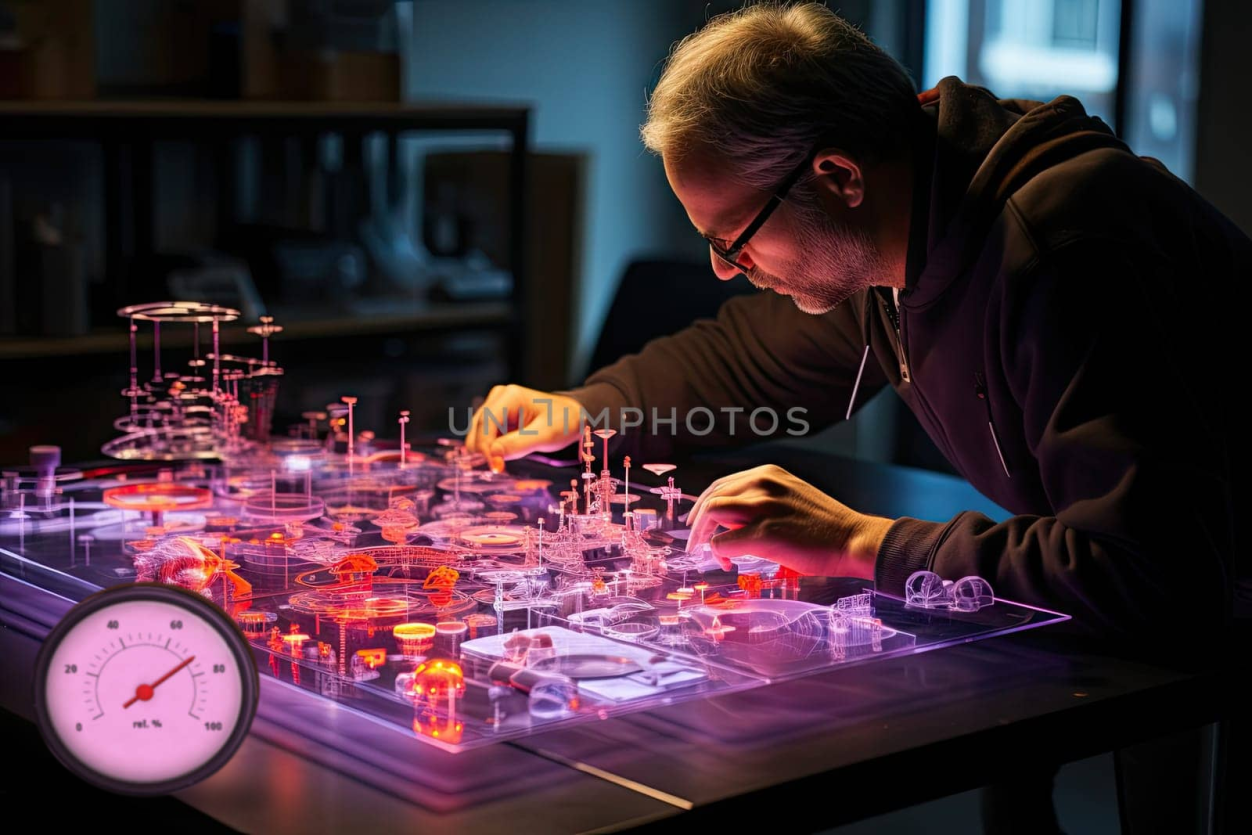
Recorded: 72; %
